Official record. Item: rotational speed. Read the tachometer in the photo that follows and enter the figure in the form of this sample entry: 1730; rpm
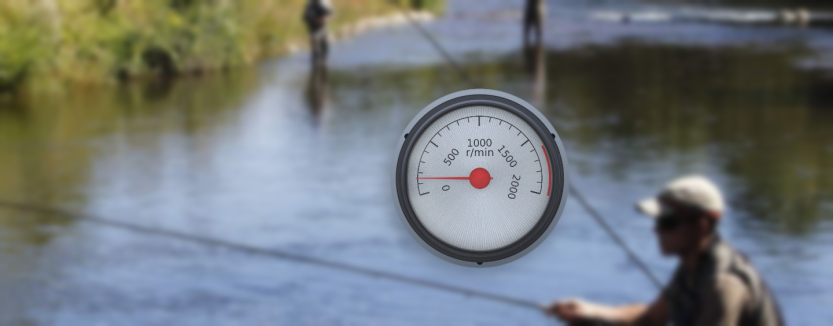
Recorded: 150; rpm
